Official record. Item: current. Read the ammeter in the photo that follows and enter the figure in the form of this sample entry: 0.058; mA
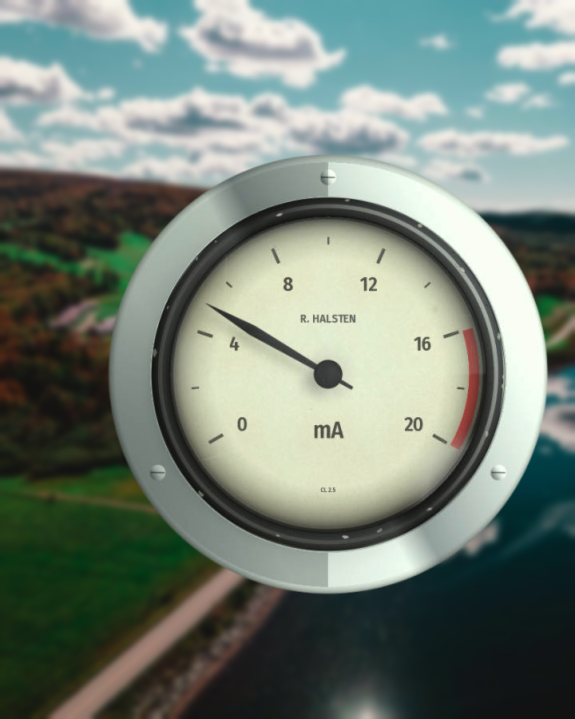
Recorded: 5; mA
